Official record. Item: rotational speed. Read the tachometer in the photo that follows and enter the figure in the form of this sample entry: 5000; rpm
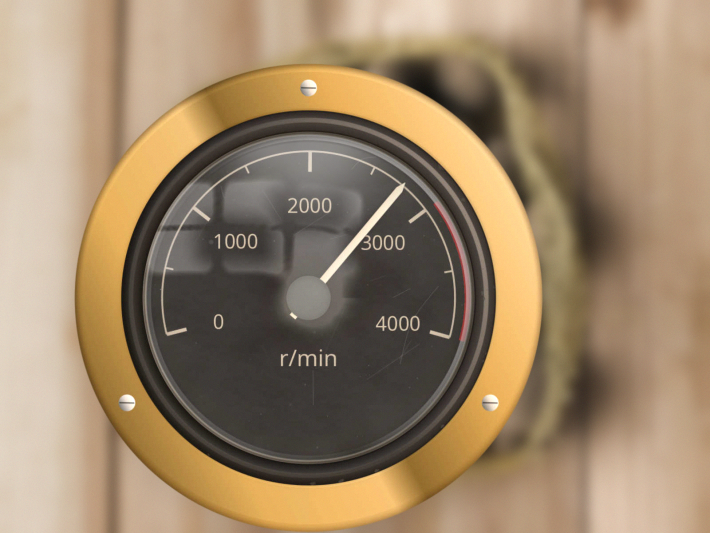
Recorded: 2750; rpm
